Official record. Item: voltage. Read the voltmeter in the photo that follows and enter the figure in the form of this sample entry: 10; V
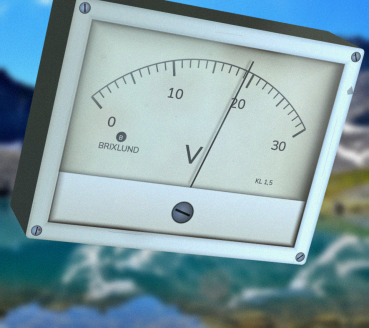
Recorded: 19; V
